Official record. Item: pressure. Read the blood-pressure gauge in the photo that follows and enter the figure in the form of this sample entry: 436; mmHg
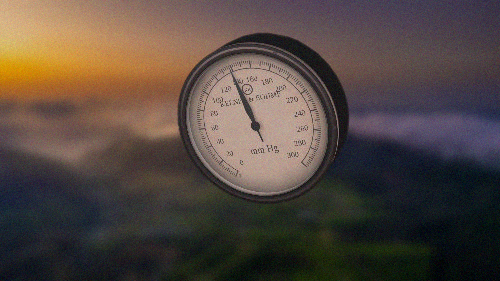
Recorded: 140; mmHg
